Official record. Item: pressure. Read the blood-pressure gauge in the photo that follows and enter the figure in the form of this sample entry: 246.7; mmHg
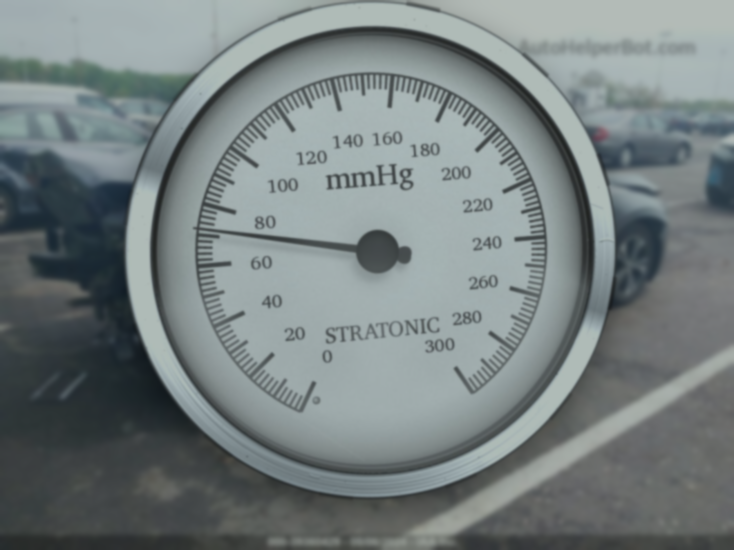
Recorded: 72; mmHg
